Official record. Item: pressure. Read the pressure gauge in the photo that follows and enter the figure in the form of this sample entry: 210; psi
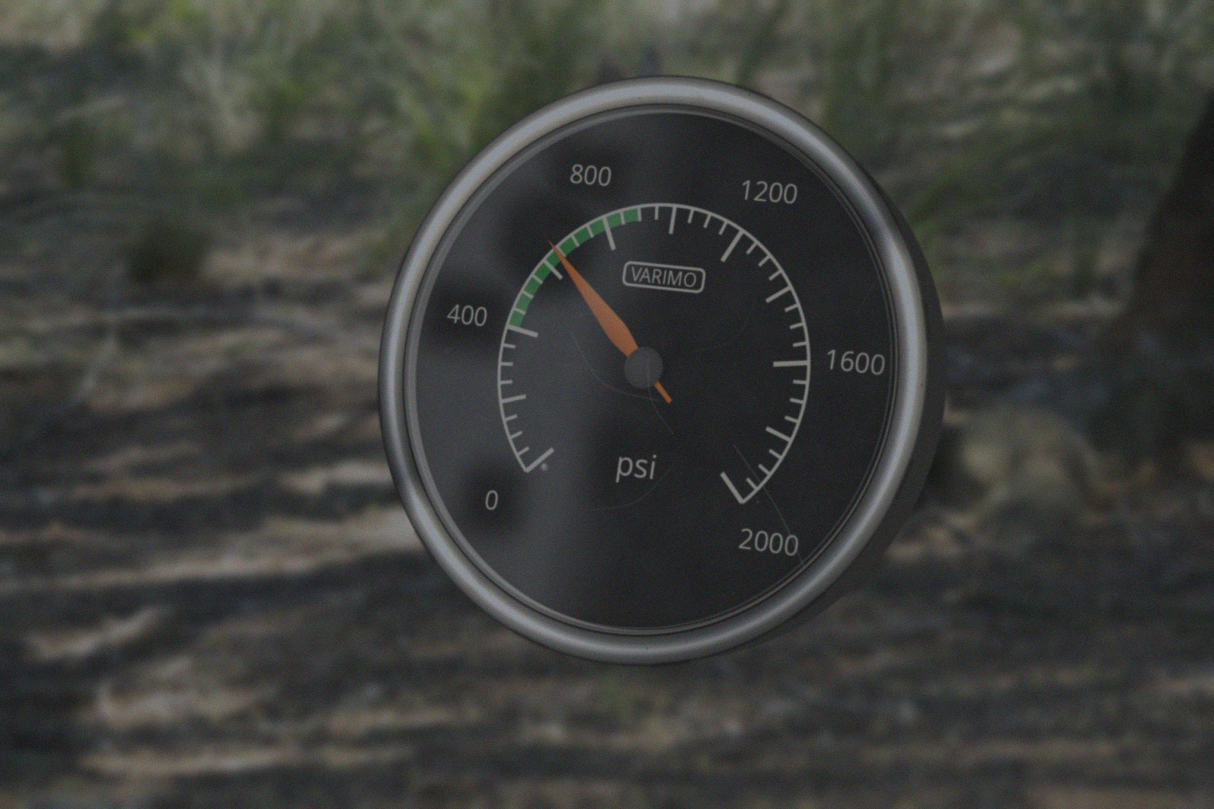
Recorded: 650; psi
